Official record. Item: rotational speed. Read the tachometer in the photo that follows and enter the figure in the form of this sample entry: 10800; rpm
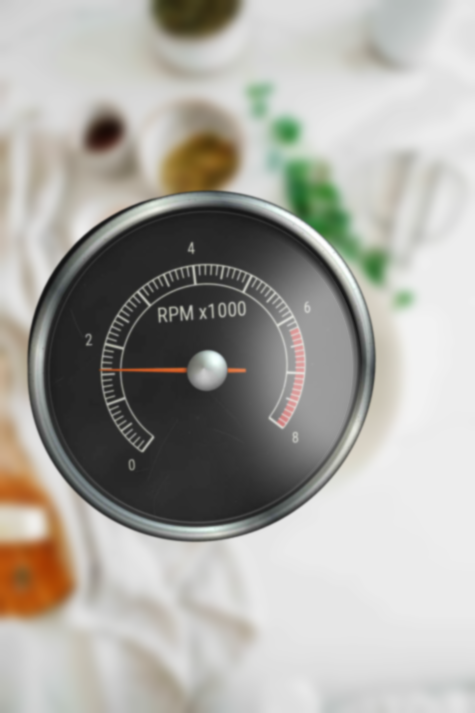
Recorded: 1600; rpm
